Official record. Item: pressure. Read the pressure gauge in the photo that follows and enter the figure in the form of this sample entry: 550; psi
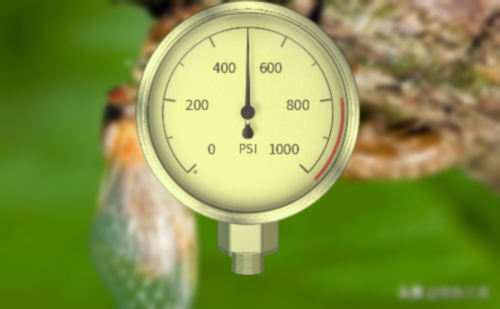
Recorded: 500; psi
